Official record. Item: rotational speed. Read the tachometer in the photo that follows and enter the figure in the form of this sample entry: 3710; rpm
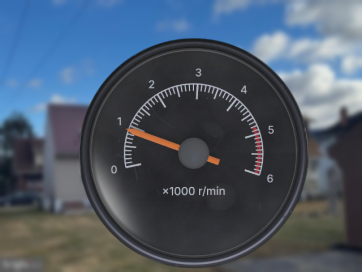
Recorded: 900; rpm
